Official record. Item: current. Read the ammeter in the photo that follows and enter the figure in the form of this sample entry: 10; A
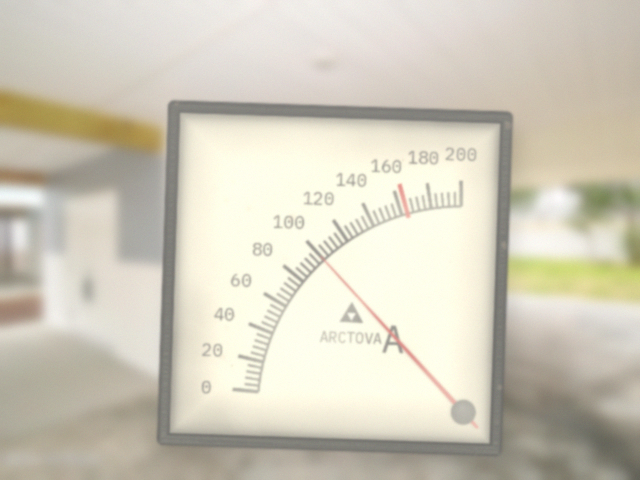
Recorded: 100; A
